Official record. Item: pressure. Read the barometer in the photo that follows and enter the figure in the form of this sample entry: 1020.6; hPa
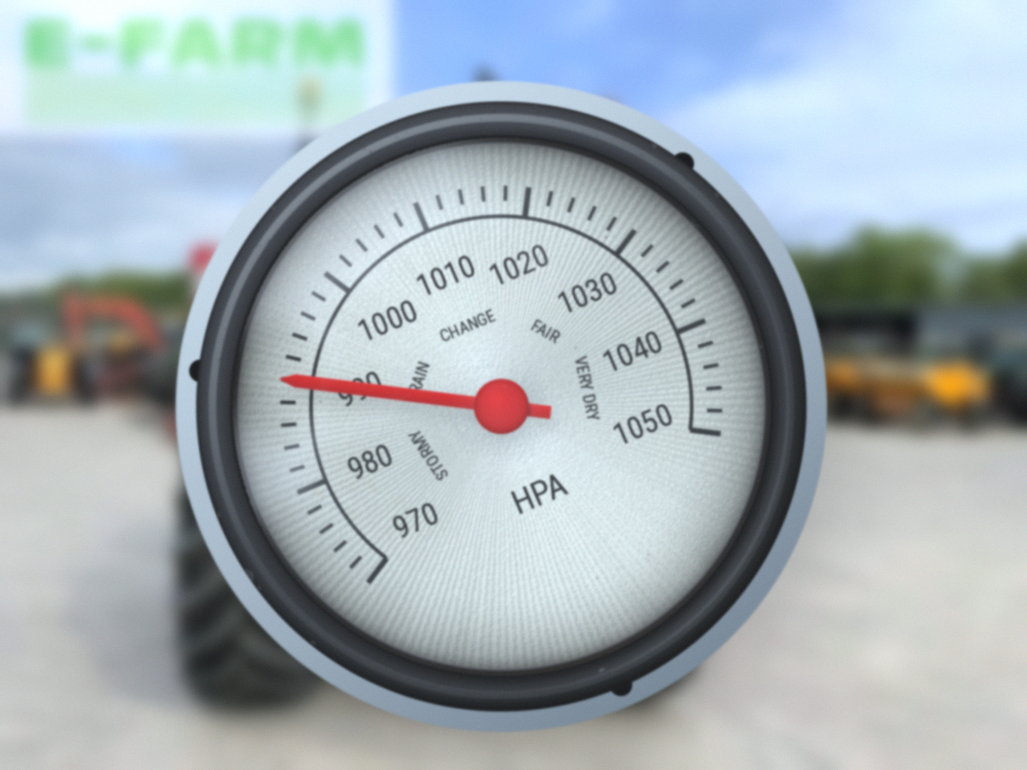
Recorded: 990; hPa
